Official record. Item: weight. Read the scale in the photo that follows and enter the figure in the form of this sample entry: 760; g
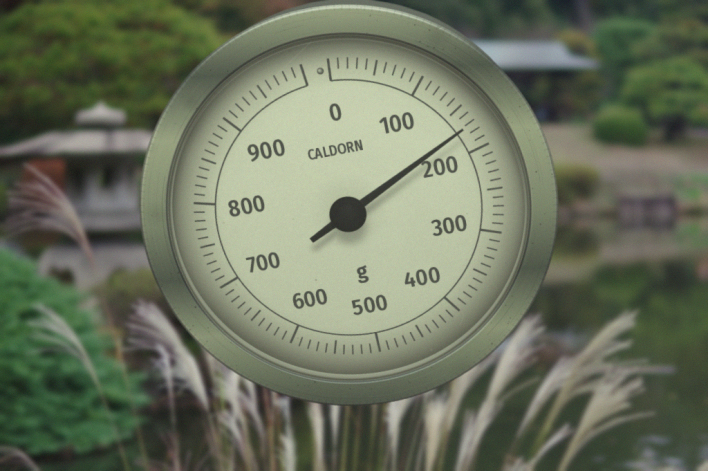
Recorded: 170; g
